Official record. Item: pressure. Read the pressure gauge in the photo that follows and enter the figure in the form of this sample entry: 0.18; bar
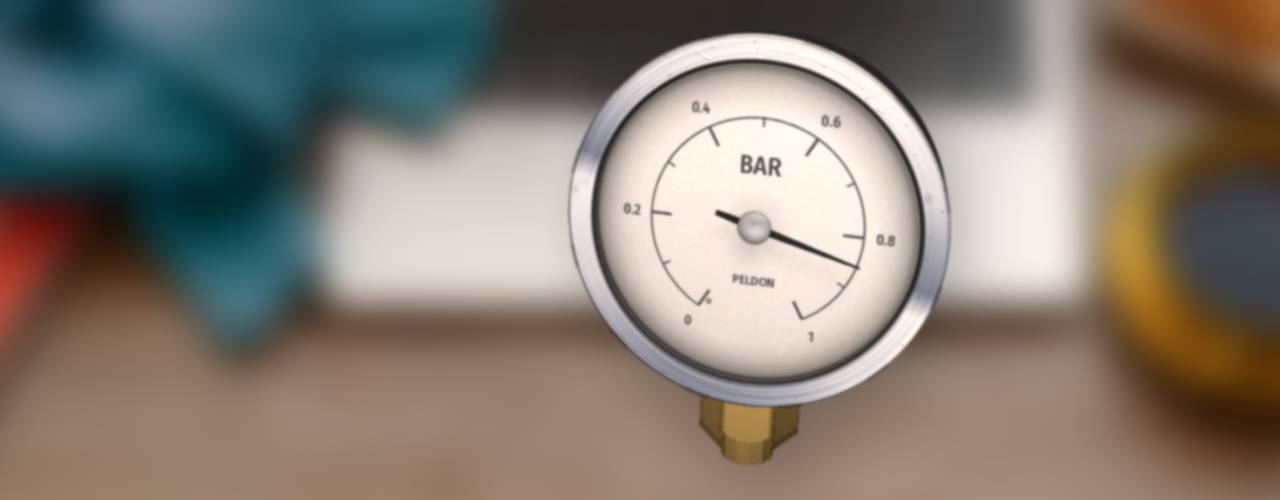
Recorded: 0.85; bar
